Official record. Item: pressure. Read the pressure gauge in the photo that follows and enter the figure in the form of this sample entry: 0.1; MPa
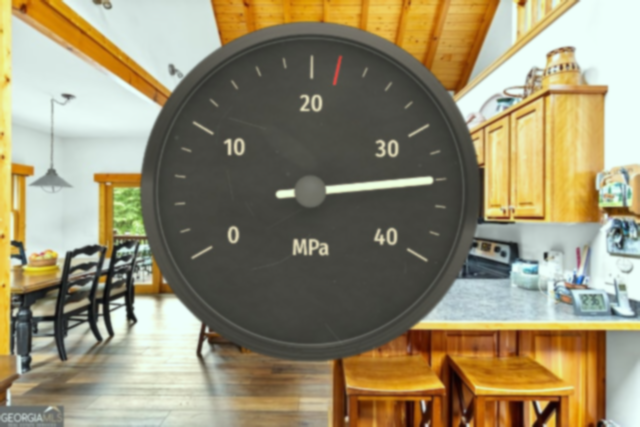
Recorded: 34; MPa
